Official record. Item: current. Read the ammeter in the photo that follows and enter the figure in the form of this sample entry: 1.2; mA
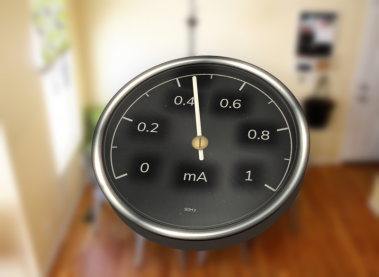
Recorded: 0.45; mA
